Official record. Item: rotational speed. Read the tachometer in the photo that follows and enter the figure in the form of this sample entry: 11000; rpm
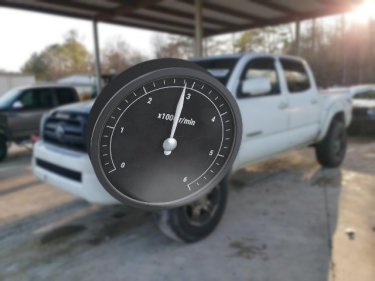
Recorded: 2800; rpm
